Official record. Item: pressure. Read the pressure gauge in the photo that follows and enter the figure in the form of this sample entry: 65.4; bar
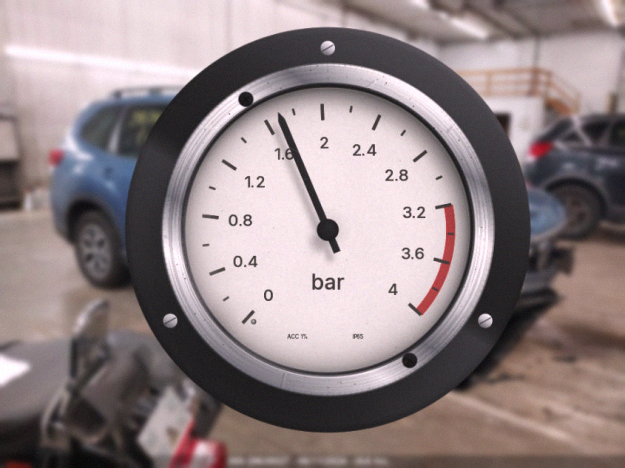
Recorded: 1.7; bar
